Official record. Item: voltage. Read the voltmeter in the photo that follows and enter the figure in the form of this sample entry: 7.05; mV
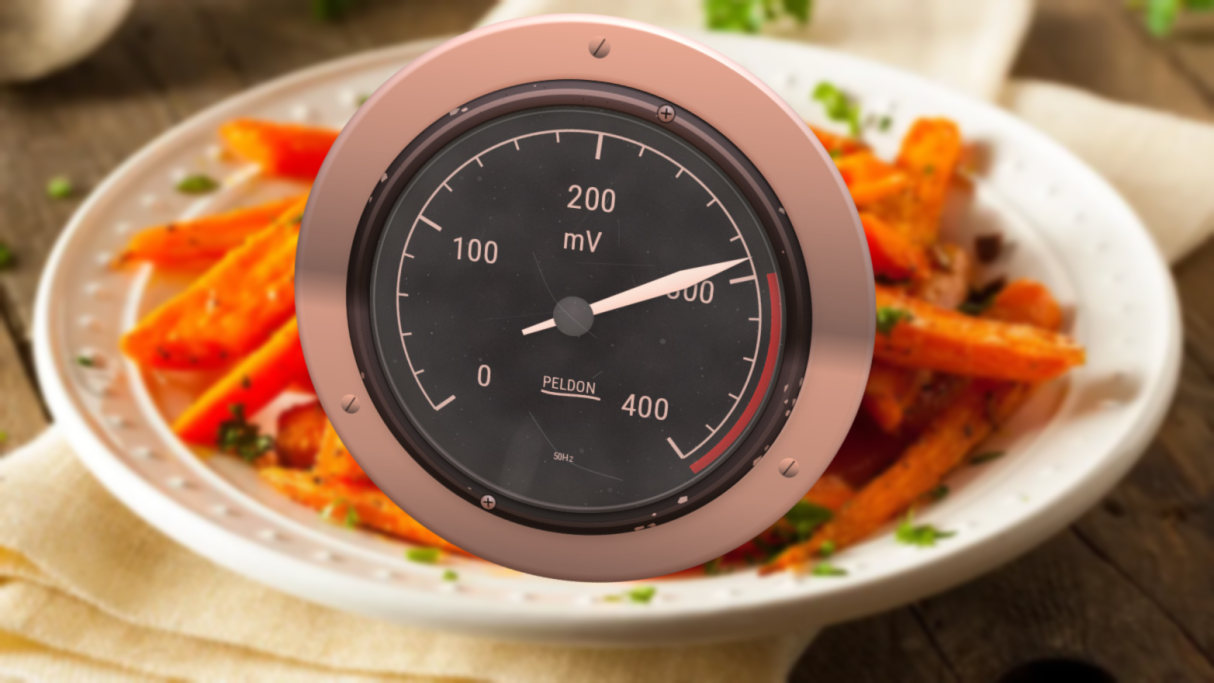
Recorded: 290; mV
